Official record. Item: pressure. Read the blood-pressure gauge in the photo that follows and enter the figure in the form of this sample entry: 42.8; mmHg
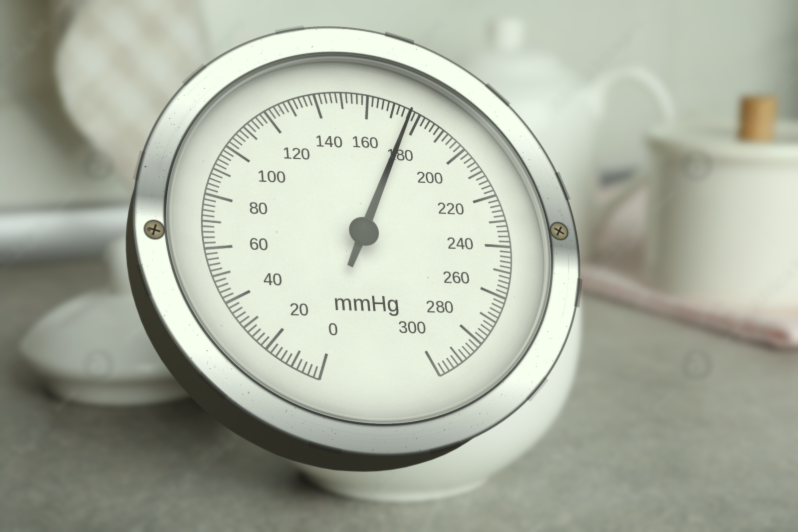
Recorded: 176; mmHg
